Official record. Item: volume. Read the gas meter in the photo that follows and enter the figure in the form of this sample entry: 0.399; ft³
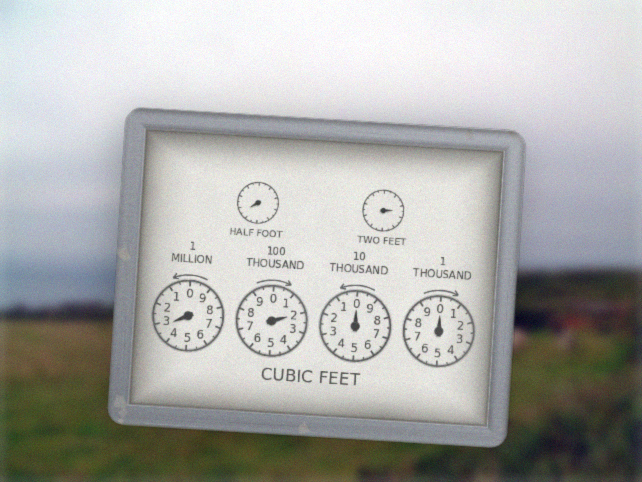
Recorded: 320000; ft³
